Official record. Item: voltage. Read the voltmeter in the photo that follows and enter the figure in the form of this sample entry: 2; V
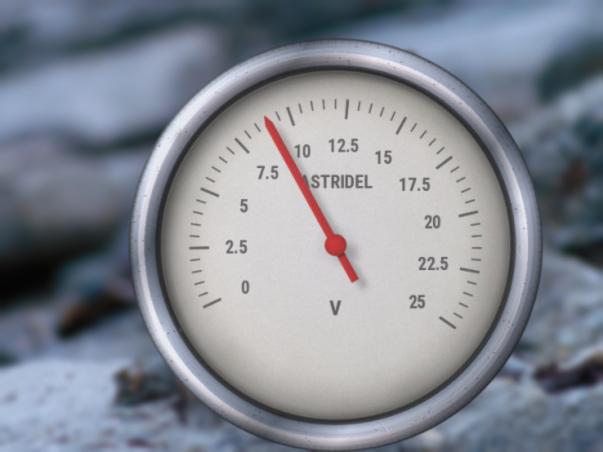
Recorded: 9; V
